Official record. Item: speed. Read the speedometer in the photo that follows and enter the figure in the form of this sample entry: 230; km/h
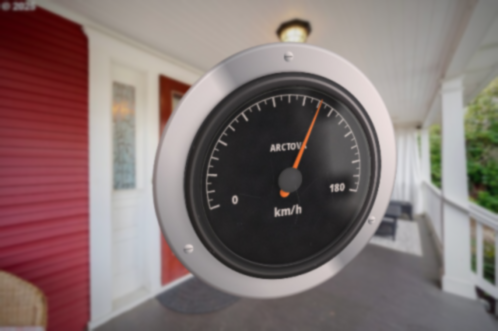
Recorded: 110; km/h
